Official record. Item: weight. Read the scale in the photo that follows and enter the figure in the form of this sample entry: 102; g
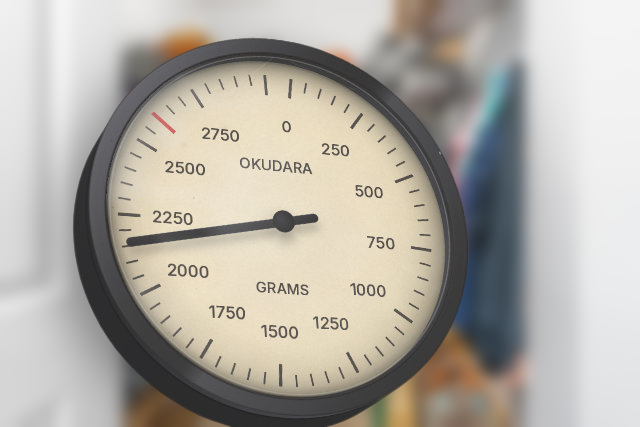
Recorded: 2150; g
